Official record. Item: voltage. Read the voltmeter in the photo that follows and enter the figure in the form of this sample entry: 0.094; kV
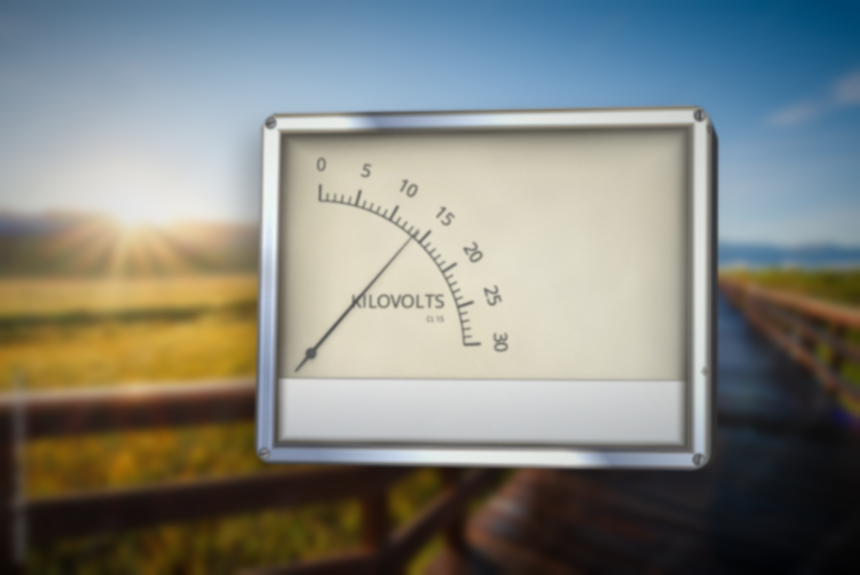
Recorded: 14; kV
